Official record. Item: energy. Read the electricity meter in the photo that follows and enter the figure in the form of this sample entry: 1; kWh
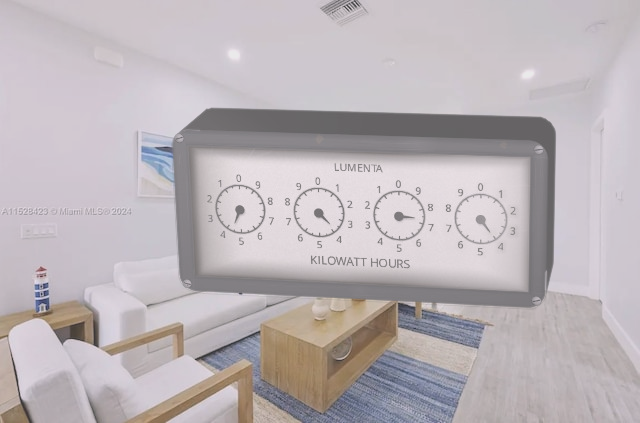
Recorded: 4374; kWh
